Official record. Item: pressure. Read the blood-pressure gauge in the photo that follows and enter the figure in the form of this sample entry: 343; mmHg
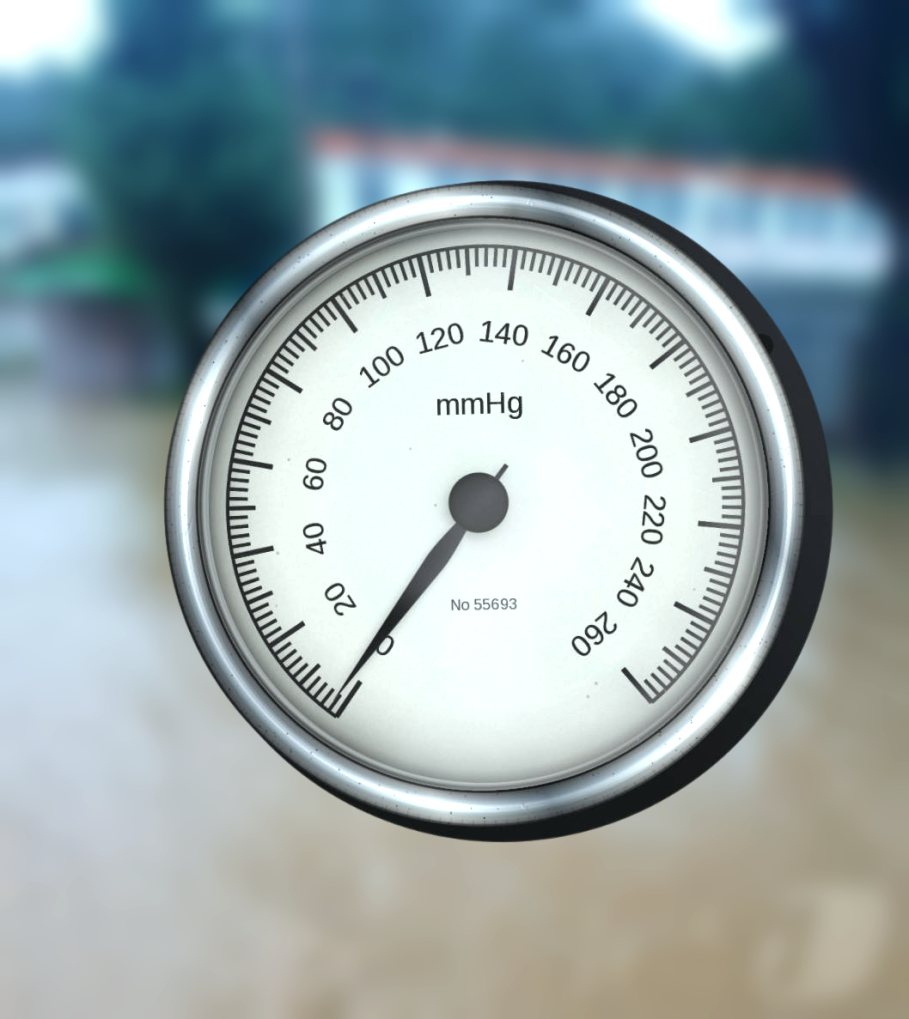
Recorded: 2; mmHg
